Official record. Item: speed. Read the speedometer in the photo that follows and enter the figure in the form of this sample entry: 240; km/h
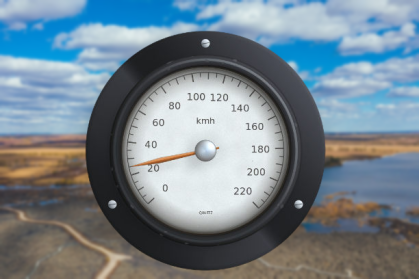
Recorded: 25; km/h
